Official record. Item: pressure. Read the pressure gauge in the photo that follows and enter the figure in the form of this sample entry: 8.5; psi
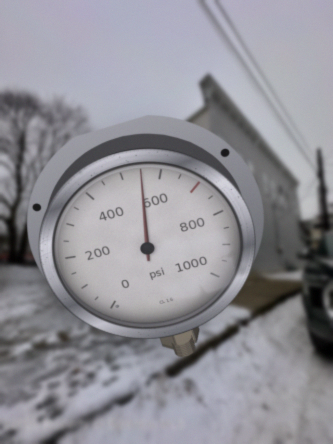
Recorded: 550; psi
